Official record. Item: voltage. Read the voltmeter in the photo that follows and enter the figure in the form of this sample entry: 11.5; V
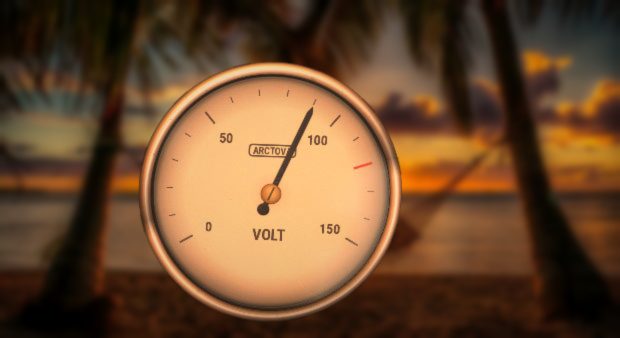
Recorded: 90; V
